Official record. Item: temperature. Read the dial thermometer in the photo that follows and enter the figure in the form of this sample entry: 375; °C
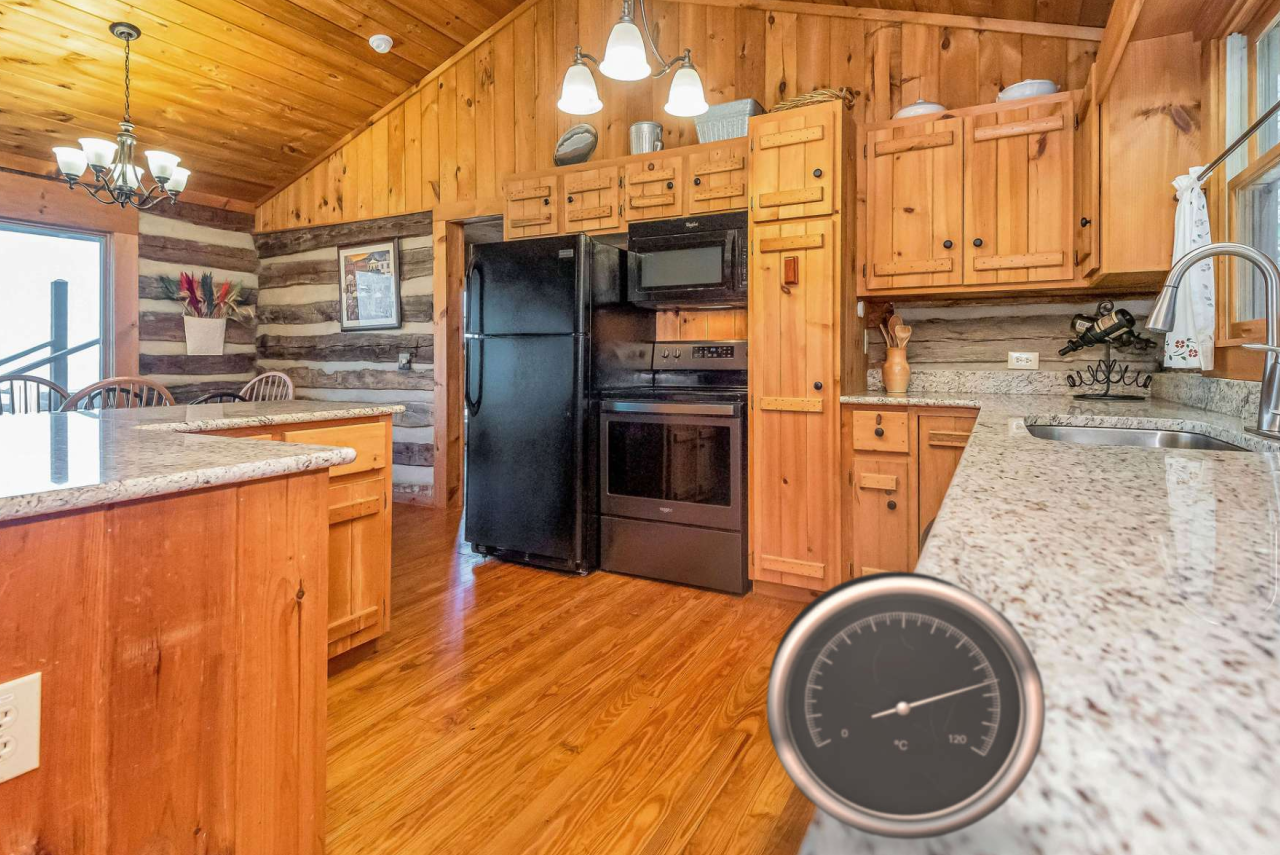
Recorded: 95; °C
